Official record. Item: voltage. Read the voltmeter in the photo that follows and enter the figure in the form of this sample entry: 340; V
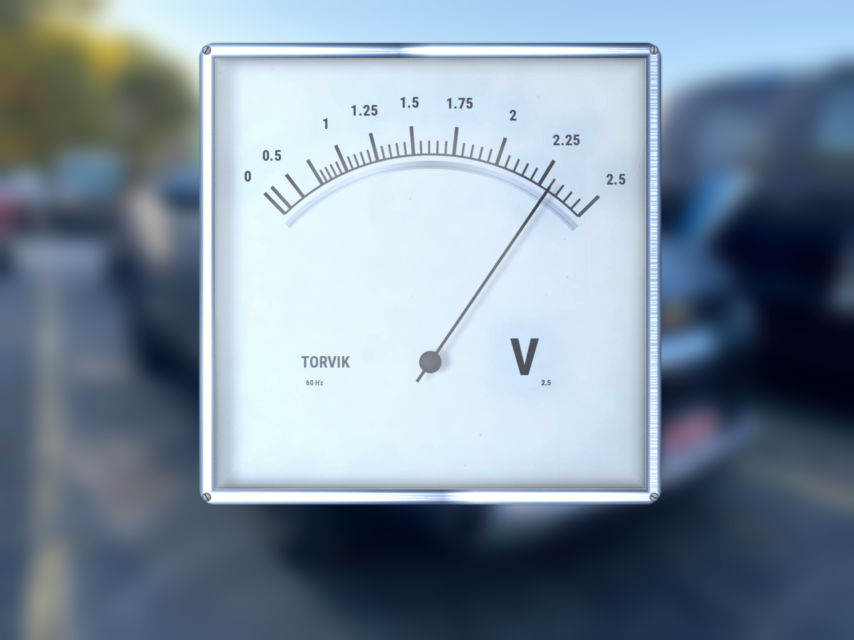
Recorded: 2.3; V
